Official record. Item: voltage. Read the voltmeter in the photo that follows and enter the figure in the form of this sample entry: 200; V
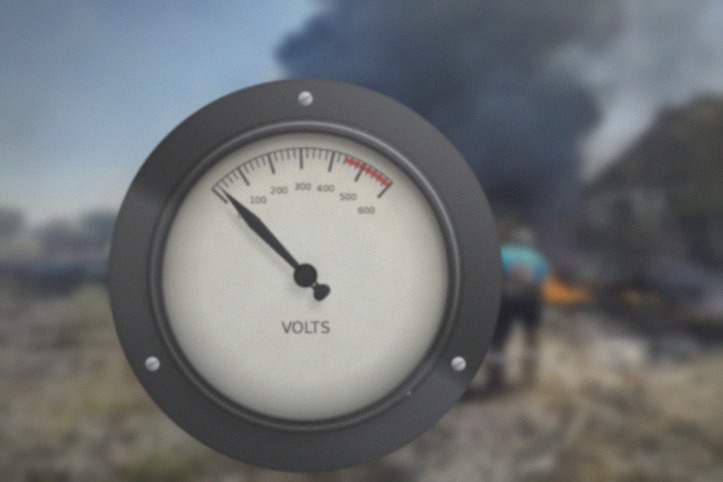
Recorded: 20; V
